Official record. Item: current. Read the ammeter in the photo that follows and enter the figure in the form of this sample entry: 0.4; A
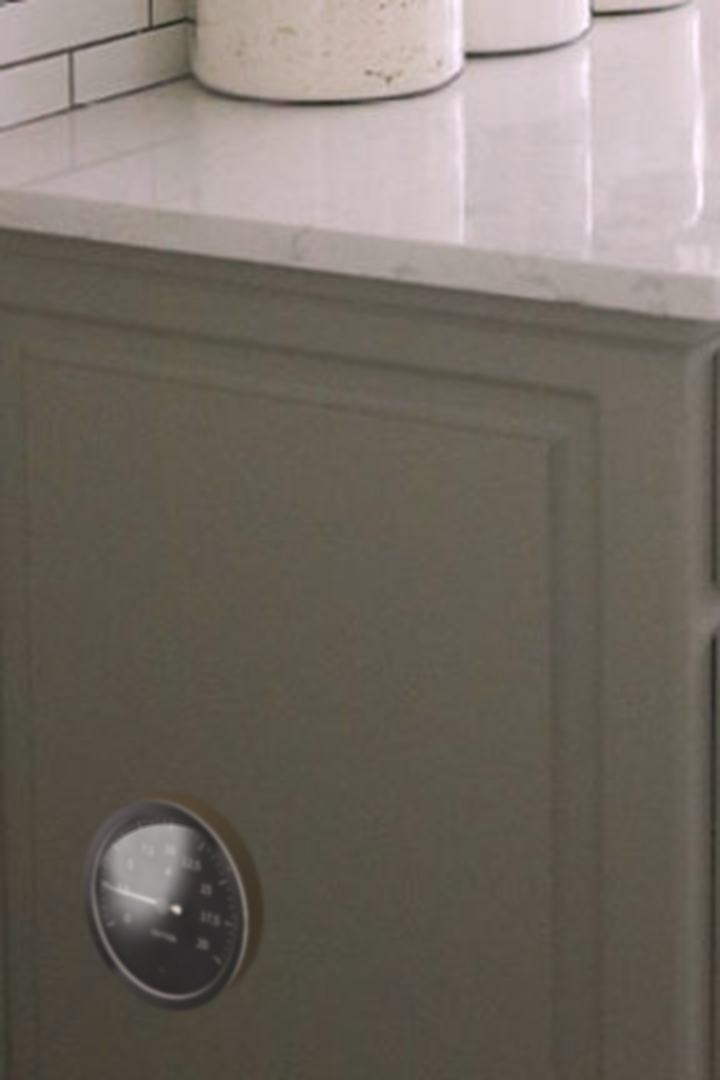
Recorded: 2.5; A
